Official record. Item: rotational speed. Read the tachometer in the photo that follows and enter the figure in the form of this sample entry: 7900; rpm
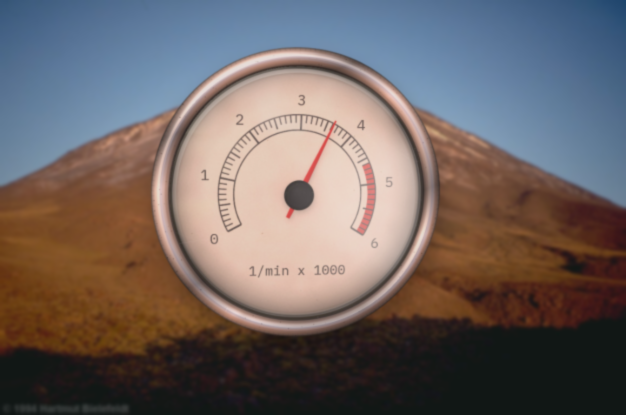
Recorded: 3600; rpm
